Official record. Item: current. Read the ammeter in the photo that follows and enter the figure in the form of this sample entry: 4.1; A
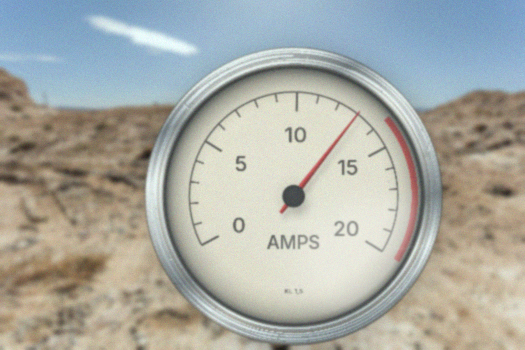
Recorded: 13; A
